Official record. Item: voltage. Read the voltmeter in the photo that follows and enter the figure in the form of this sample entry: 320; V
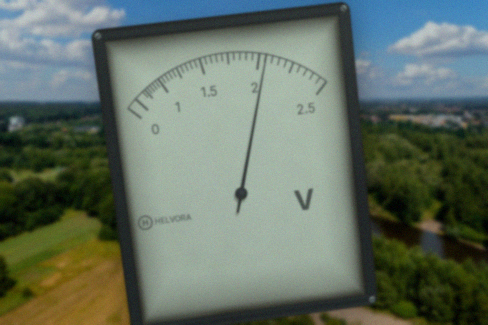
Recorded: 2.05; V
